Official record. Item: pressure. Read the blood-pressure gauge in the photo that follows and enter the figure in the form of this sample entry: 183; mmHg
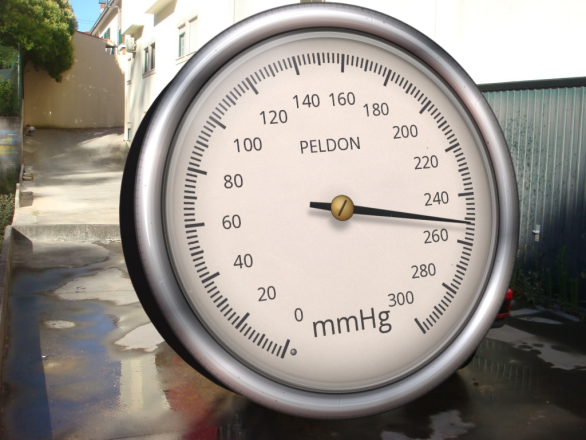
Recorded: 252; mmHg
